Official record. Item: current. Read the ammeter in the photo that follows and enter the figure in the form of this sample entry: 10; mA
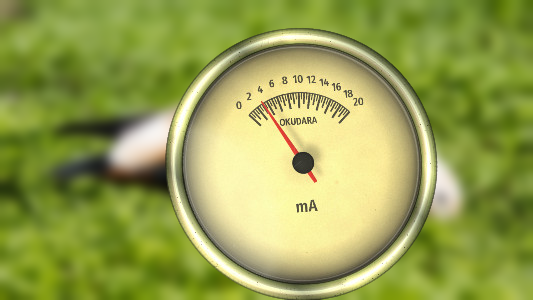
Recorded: 3; mA
